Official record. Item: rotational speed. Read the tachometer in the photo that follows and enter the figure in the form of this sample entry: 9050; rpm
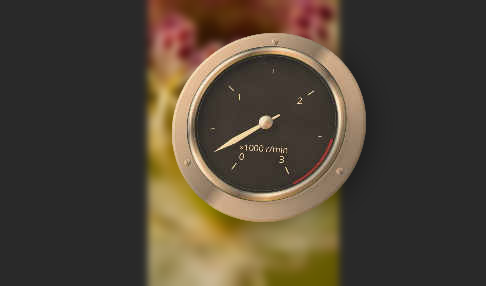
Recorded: 250; rpm
